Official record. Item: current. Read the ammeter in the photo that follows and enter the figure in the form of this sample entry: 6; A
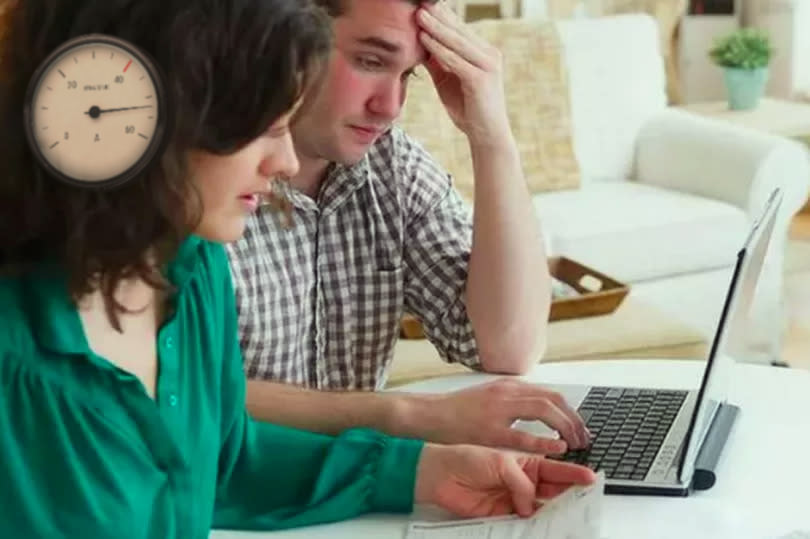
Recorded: 52.5; A
